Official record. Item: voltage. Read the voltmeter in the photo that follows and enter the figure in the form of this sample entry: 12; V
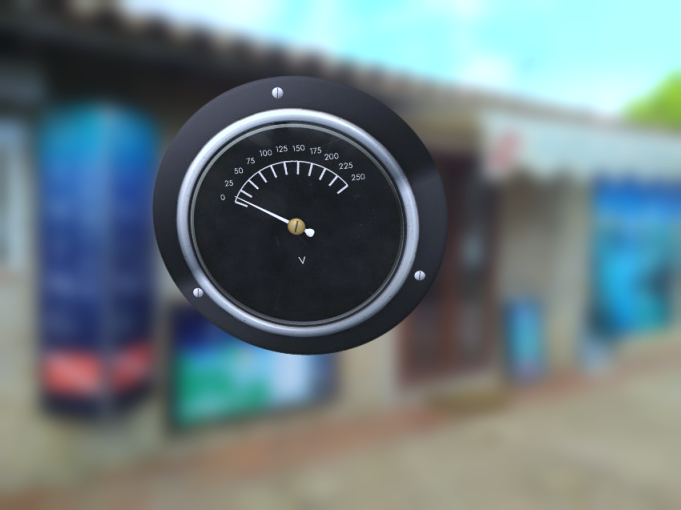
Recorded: 12.5; V
